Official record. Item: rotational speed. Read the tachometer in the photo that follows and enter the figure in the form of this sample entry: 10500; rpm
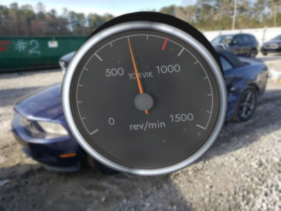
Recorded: 700; rpm
